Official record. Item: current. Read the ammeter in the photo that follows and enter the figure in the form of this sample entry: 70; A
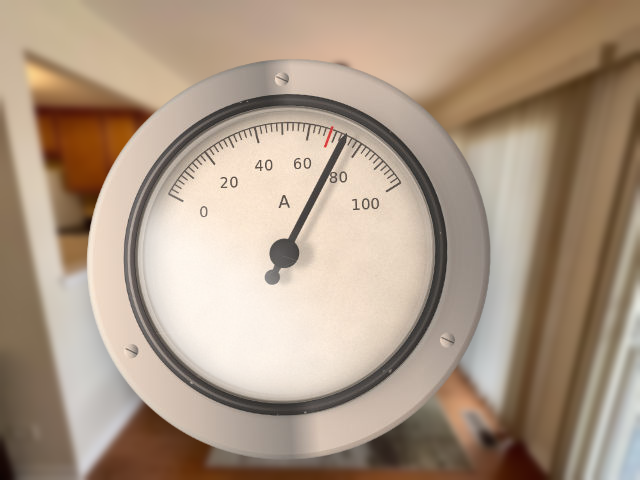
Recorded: 74; A
